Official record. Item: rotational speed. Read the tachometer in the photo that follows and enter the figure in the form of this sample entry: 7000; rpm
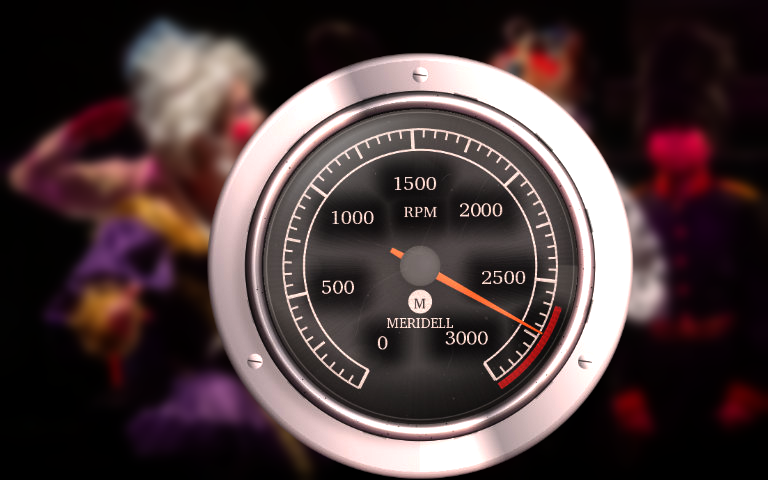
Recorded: 2725; rpm
